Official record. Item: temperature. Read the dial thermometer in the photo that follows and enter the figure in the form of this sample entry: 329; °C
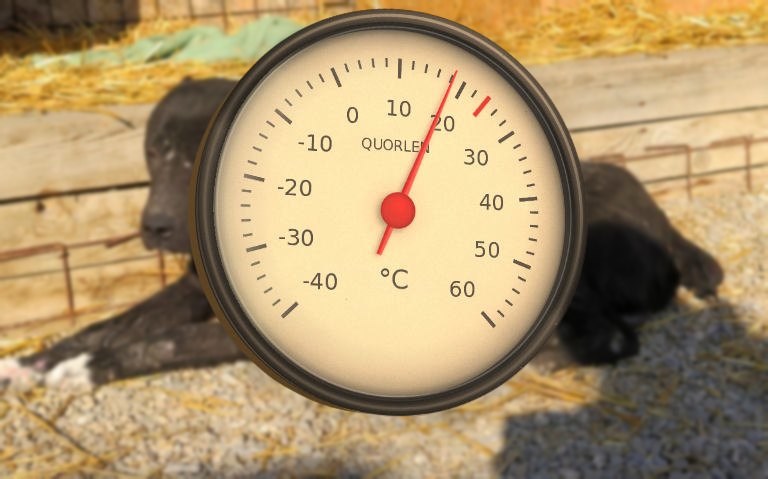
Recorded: 18; °C
